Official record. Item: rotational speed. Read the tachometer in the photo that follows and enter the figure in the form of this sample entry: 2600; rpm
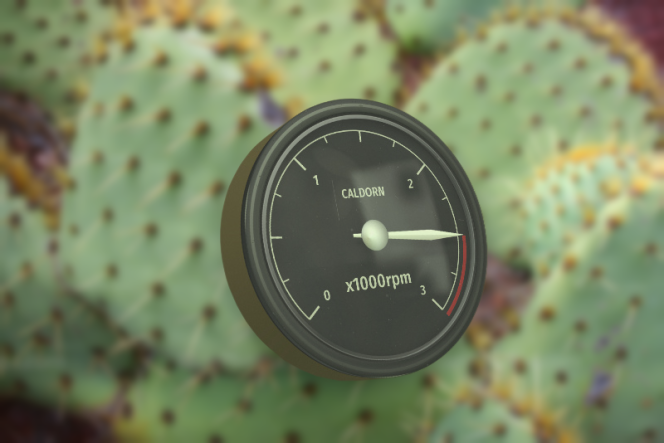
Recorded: 2500; rpm
